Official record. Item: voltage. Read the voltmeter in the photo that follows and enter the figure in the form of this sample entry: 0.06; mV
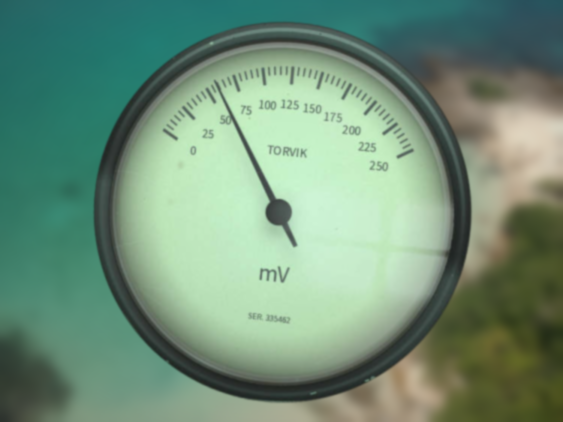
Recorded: 60; mV
